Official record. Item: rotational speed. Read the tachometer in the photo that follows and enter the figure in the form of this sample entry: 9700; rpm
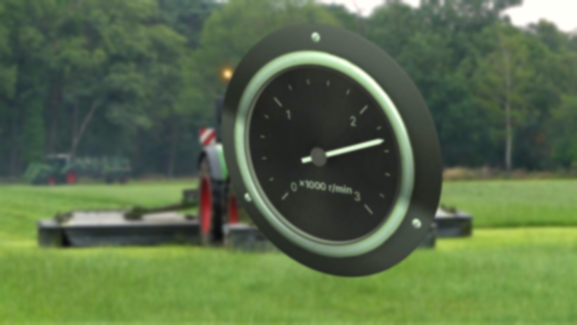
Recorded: 2300; rpm
